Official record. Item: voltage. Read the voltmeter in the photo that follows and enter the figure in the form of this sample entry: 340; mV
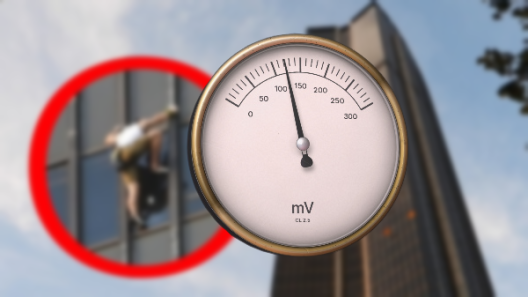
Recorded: 120; mV
